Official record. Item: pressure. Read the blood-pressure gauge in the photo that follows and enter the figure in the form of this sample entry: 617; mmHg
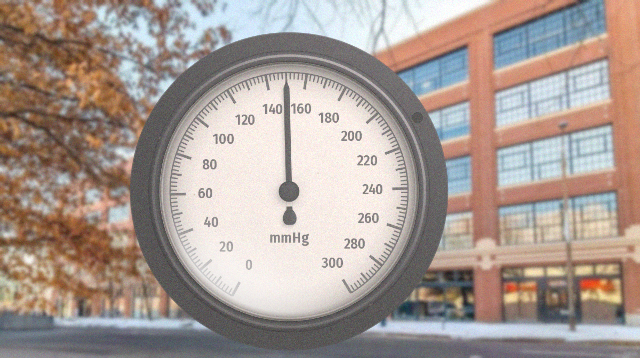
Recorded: 150; mmHg
